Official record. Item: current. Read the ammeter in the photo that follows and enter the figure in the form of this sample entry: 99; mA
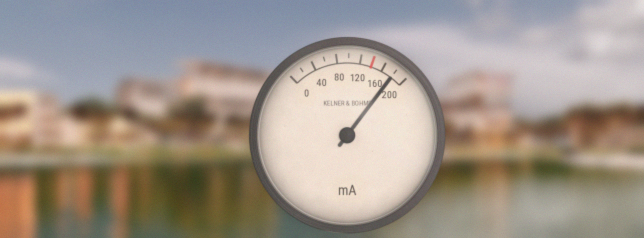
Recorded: 180; mA
